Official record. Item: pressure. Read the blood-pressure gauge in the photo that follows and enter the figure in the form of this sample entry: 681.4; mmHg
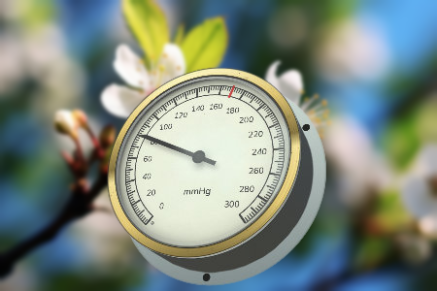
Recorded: 80; mmHg
